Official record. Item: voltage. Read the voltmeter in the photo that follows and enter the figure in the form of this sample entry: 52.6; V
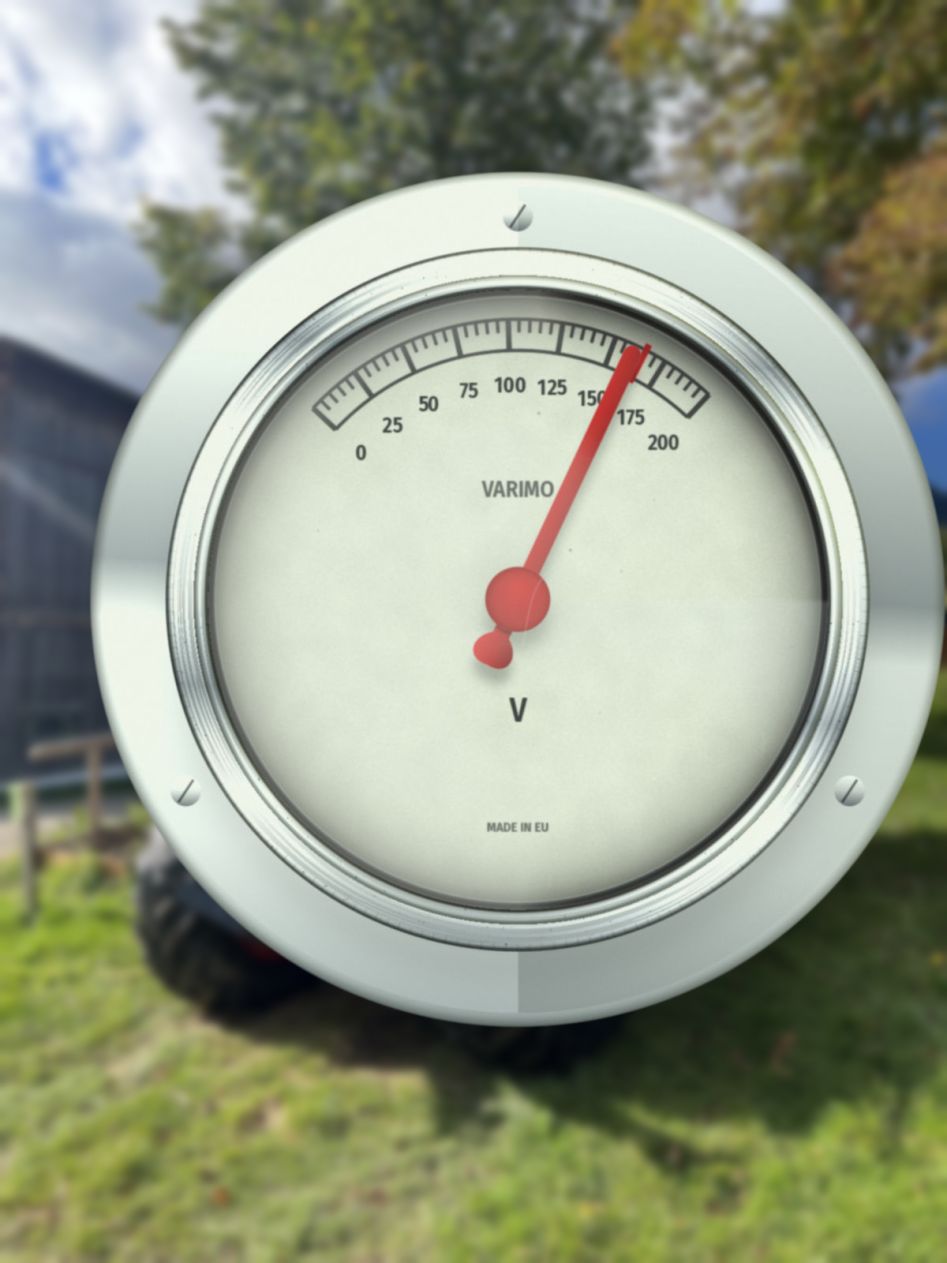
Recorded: 160; V
